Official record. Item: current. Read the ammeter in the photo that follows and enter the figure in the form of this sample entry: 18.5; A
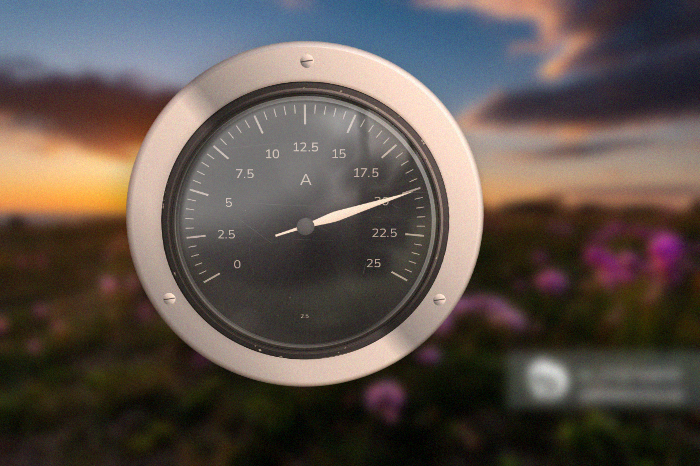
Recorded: 20; A
